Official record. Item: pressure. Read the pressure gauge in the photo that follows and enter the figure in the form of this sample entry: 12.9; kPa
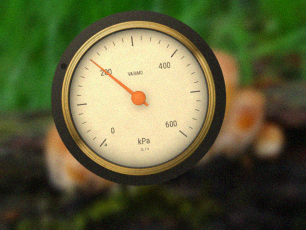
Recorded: 200; kPa
